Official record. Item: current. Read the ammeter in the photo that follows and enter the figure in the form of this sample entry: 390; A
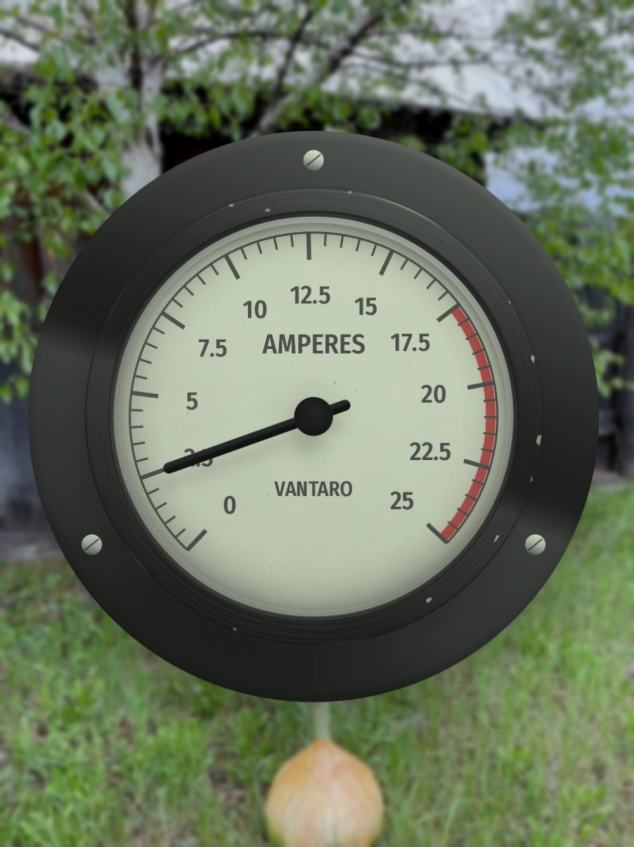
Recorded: 2.5; A
